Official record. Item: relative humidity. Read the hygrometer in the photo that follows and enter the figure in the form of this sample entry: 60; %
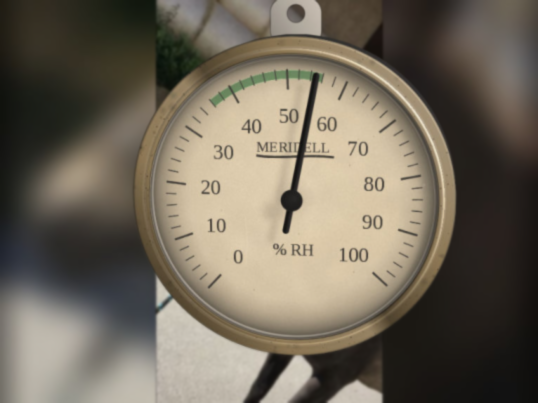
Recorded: 55; %
